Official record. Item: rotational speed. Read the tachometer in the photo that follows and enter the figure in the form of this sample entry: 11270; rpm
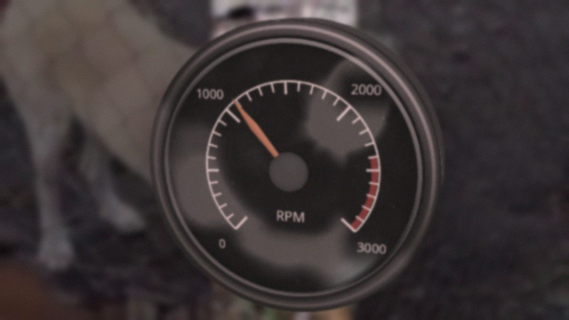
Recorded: 1100; rpm
